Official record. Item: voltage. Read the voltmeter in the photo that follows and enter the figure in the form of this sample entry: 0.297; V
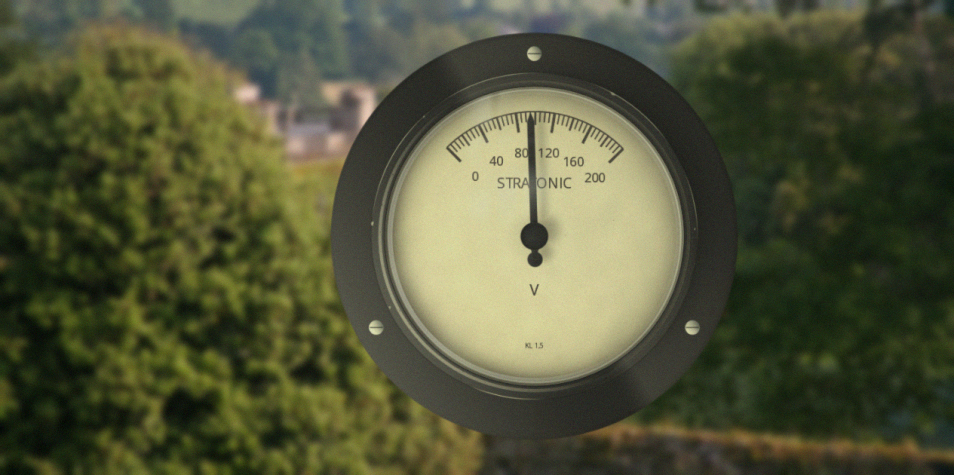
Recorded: 95; V
